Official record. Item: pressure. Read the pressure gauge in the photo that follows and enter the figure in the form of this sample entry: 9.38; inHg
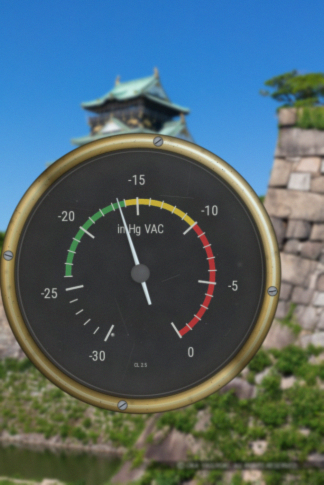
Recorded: -16.5; inHg
